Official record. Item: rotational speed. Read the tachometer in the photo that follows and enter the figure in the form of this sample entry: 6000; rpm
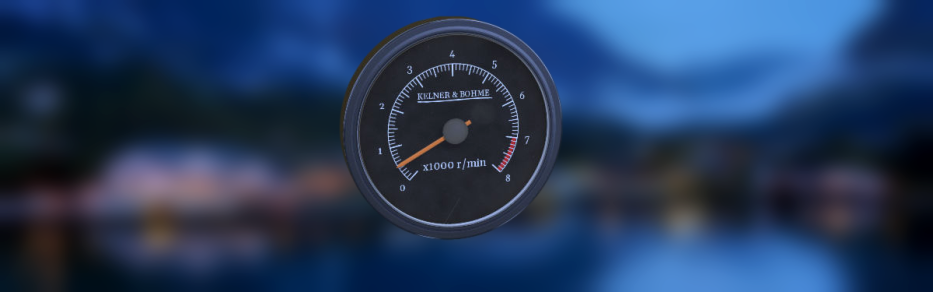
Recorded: 500; rpm
